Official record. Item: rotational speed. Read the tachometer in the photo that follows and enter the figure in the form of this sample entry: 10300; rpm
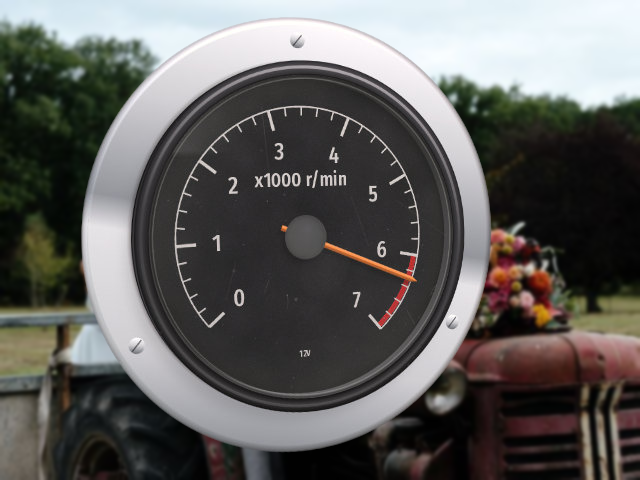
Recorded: 6300; rpm
